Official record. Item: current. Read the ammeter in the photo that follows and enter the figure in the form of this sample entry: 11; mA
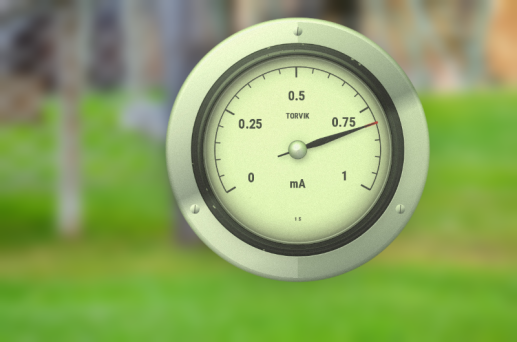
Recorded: 0.8; mA
